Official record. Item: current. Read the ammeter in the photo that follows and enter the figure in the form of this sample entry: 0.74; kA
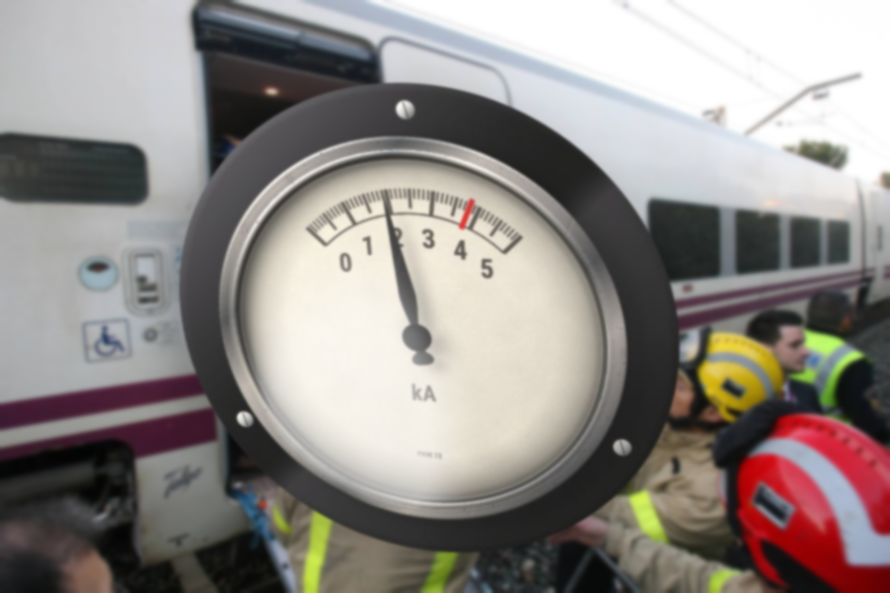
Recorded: 2; kA
